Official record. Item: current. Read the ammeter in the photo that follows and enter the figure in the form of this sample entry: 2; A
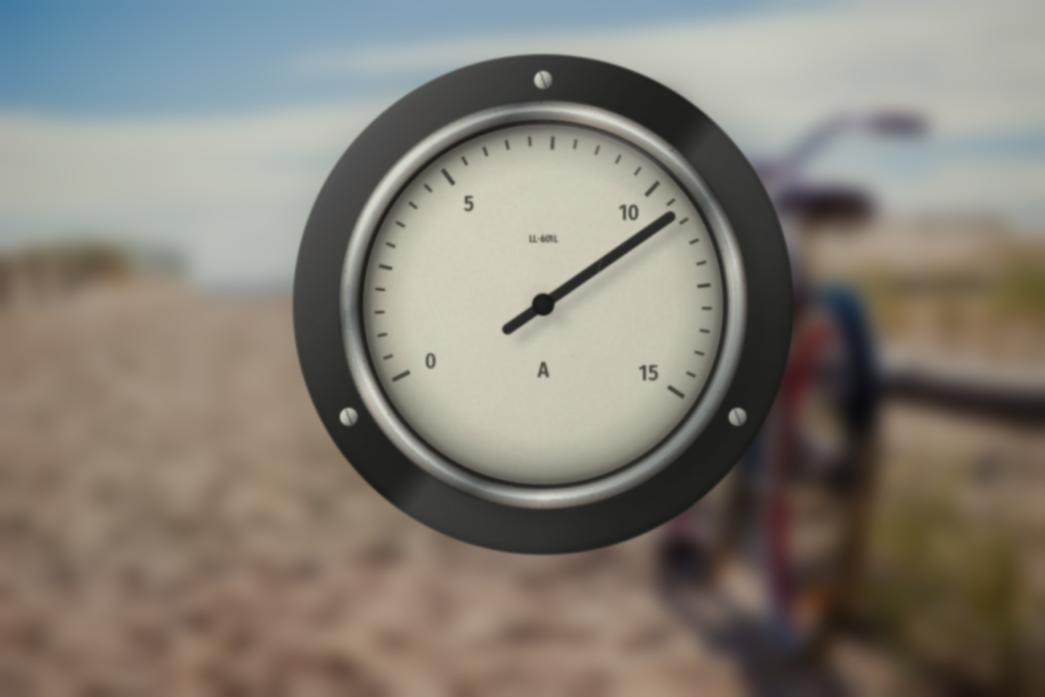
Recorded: 10.75; A
